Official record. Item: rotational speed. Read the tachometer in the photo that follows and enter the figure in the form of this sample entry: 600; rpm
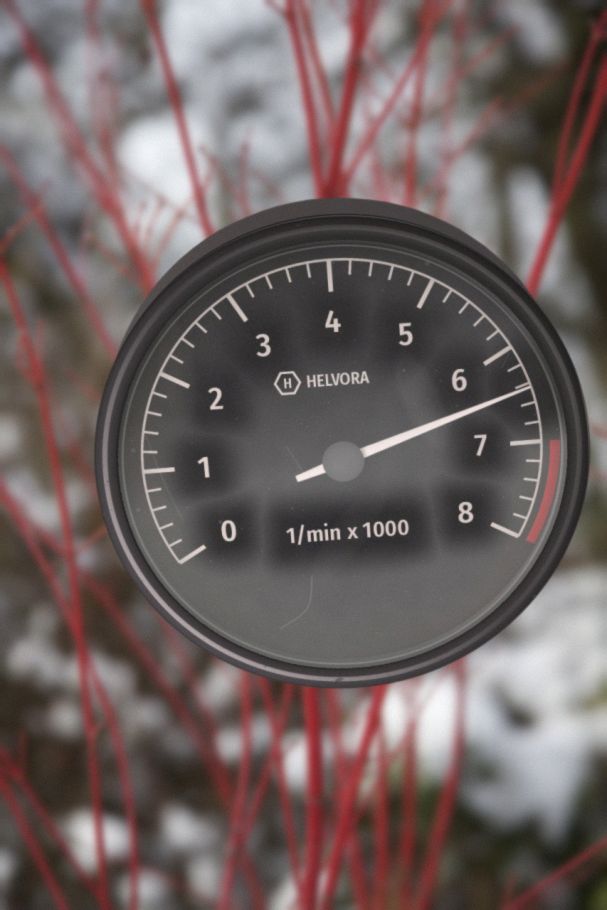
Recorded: 6400; rpm
